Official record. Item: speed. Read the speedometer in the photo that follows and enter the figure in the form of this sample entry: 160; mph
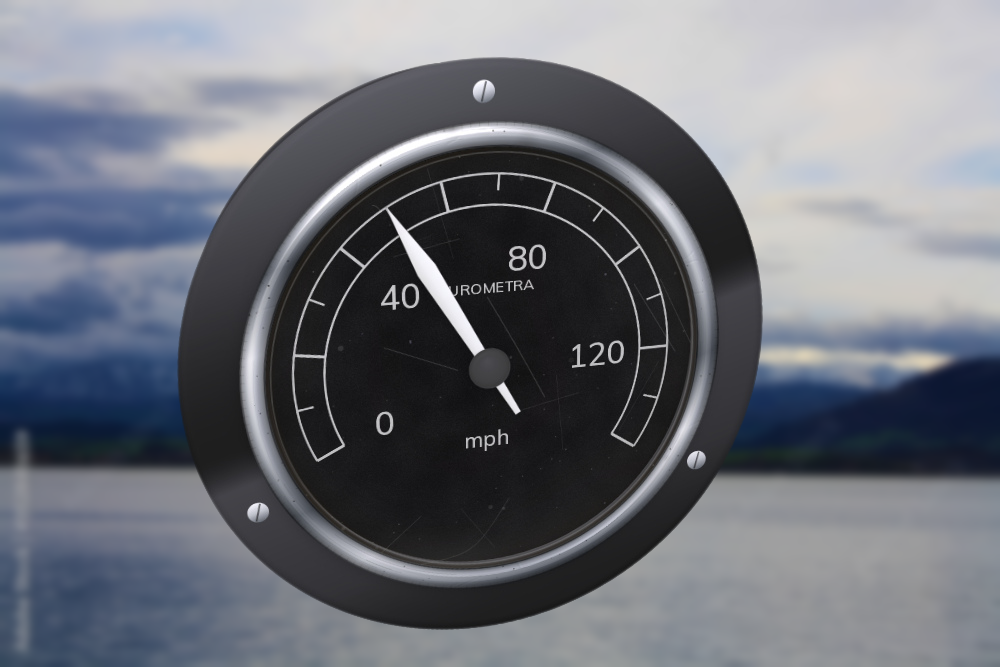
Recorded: 50; mph
